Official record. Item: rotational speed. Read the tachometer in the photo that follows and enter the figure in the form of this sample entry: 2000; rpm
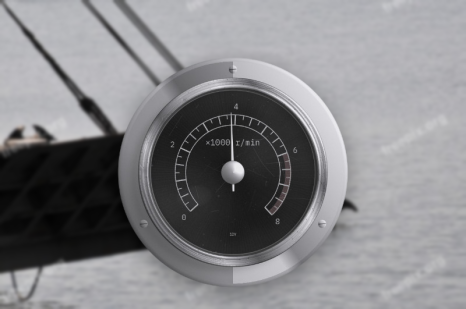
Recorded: 3875; rpm
